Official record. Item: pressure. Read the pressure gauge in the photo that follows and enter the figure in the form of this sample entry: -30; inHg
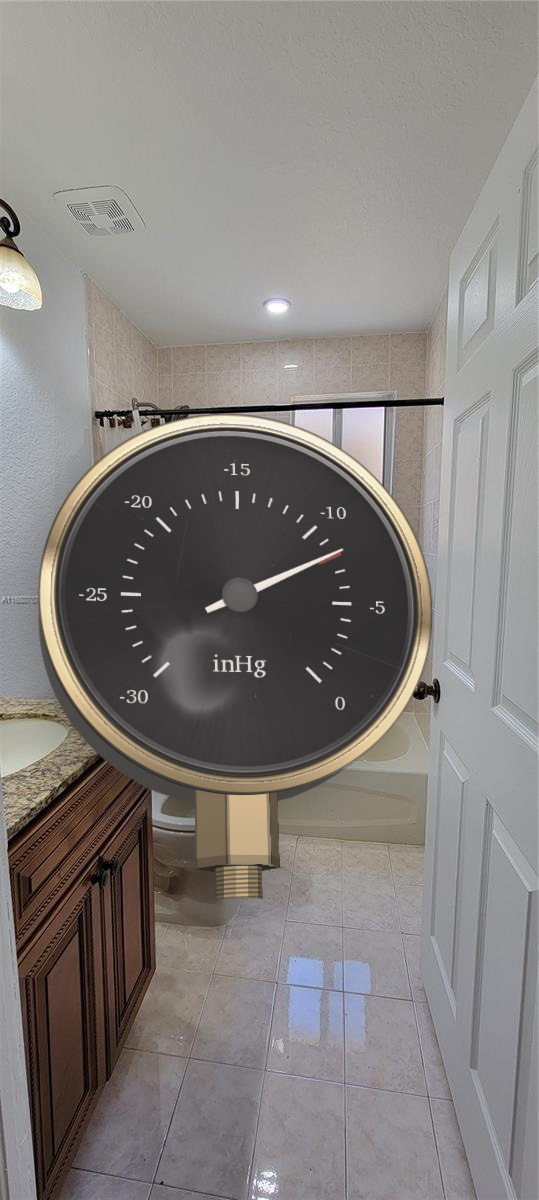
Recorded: -8; inHg
